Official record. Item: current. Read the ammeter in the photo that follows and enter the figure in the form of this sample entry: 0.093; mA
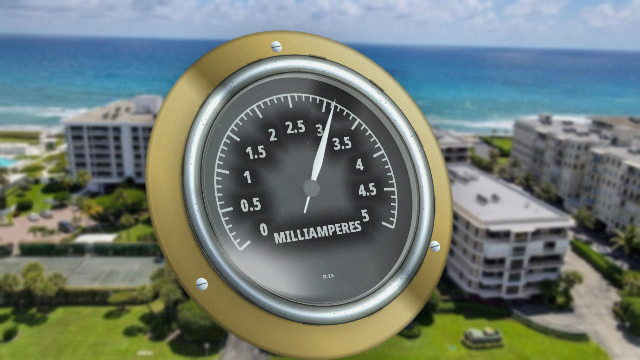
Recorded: 3.1; mA
